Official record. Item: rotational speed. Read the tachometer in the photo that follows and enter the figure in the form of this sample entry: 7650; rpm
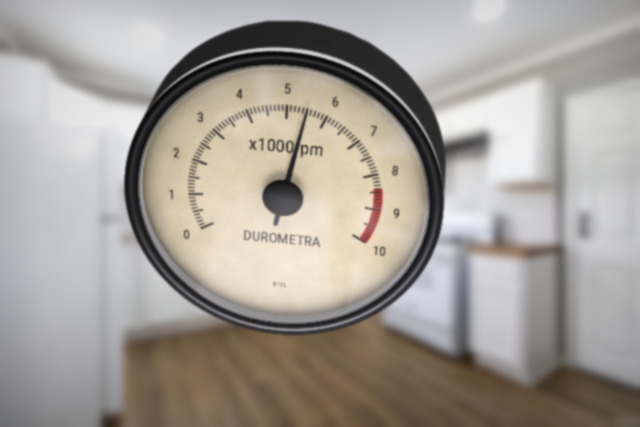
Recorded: 5500; rpm
